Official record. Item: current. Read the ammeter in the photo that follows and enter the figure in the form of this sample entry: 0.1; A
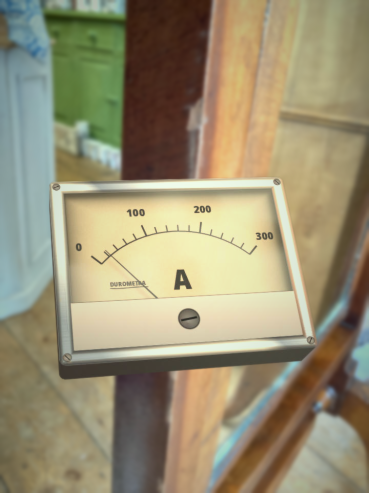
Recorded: 20; A
